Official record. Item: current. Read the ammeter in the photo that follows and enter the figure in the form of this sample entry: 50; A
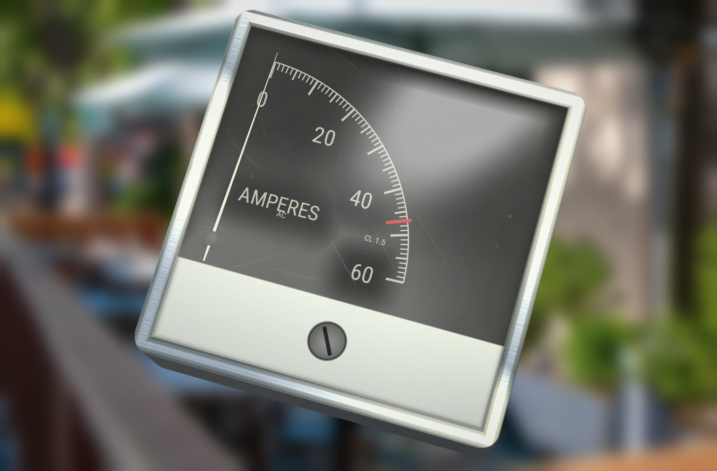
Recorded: 0; A
